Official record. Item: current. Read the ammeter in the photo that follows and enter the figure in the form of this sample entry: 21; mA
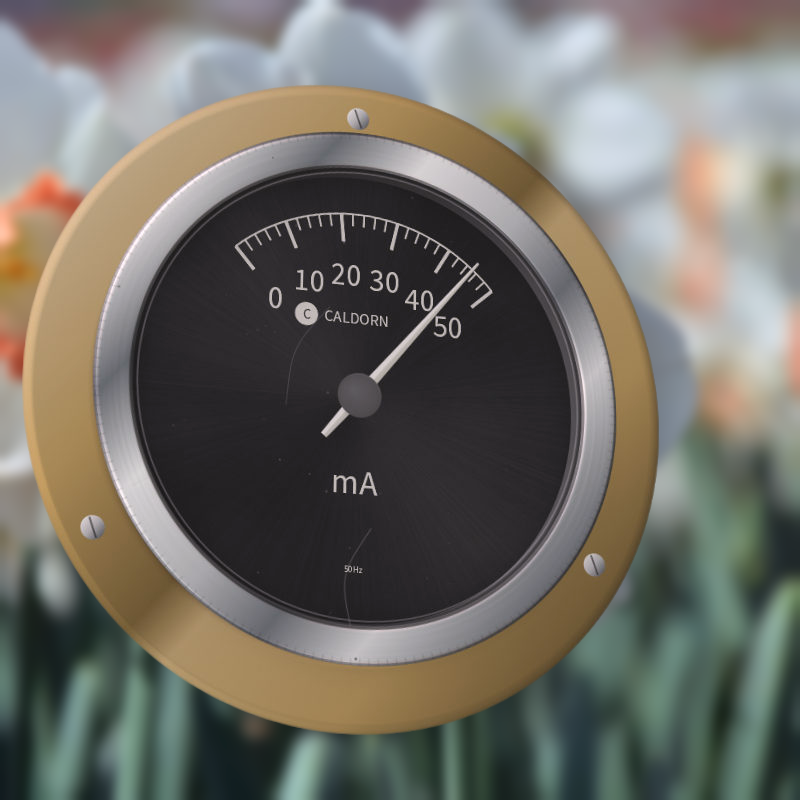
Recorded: 45; mA
